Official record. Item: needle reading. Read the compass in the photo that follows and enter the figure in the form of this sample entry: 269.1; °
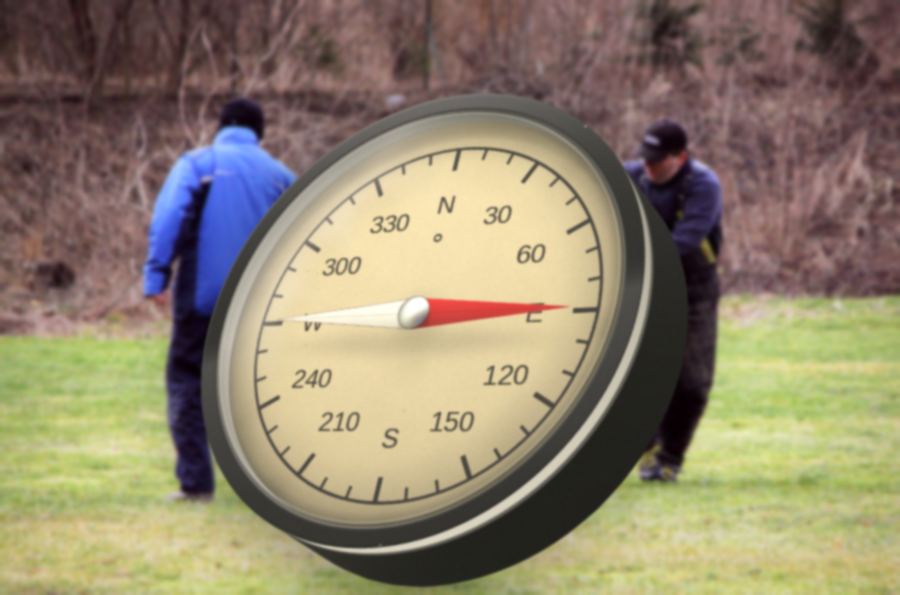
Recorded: 90; °
